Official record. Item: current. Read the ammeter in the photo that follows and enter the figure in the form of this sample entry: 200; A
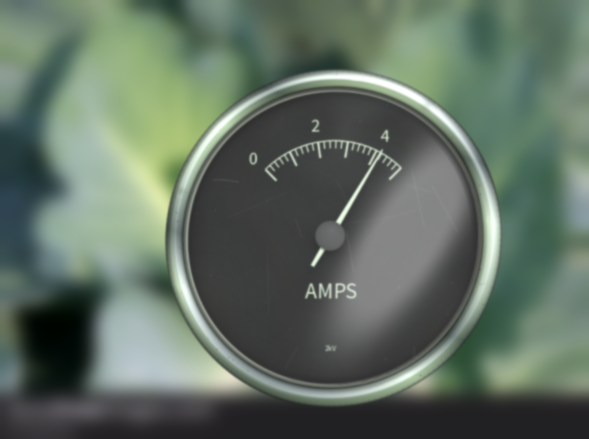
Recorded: 4.2; A
